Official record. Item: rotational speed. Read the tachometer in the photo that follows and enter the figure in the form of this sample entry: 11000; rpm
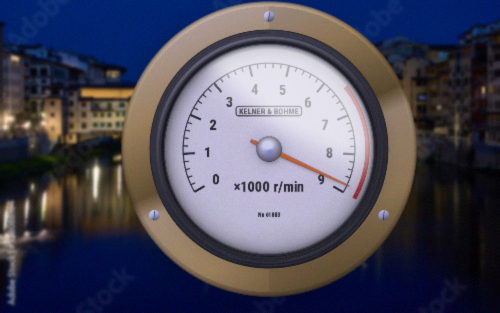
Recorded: 8800; rpm
